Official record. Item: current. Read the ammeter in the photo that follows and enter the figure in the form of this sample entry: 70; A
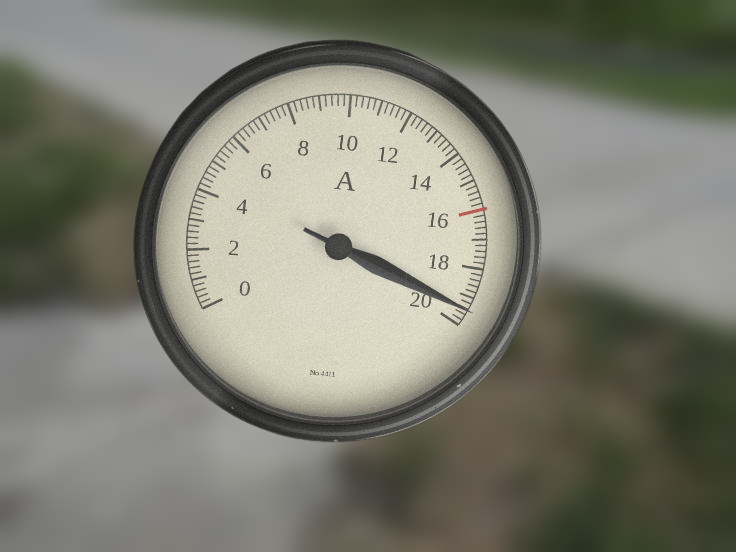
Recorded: 19.4; A
